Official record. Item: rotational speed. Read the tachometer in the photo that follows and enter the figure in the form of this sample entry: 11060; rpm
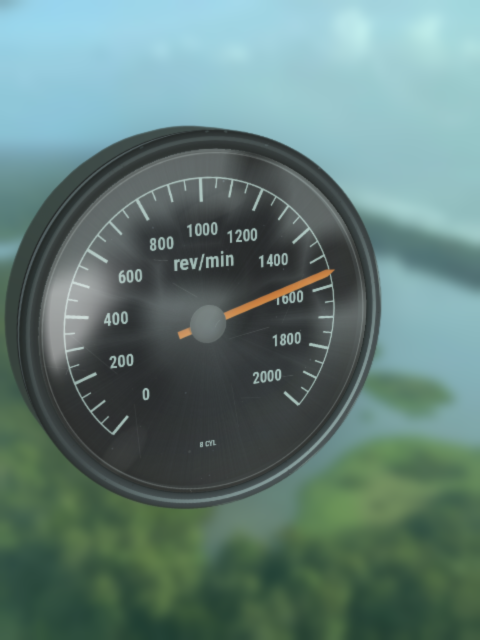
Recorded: 1550; rpm
